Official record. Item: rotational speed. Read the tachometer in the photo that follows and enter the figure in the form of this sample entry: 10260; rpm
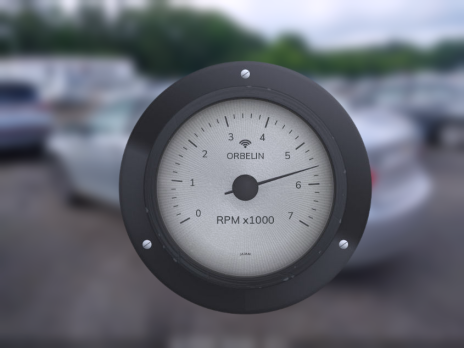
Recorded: 5600; rpm
